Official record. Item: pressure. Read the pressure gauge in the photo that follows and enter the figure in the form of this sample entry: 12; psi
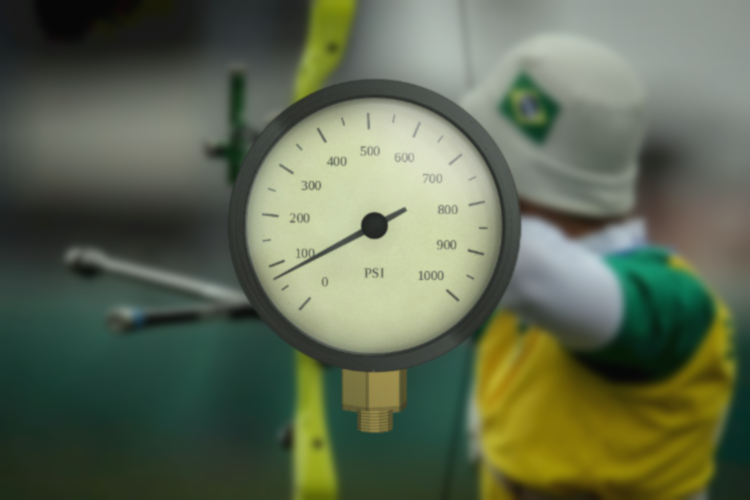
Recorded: 75; psi
